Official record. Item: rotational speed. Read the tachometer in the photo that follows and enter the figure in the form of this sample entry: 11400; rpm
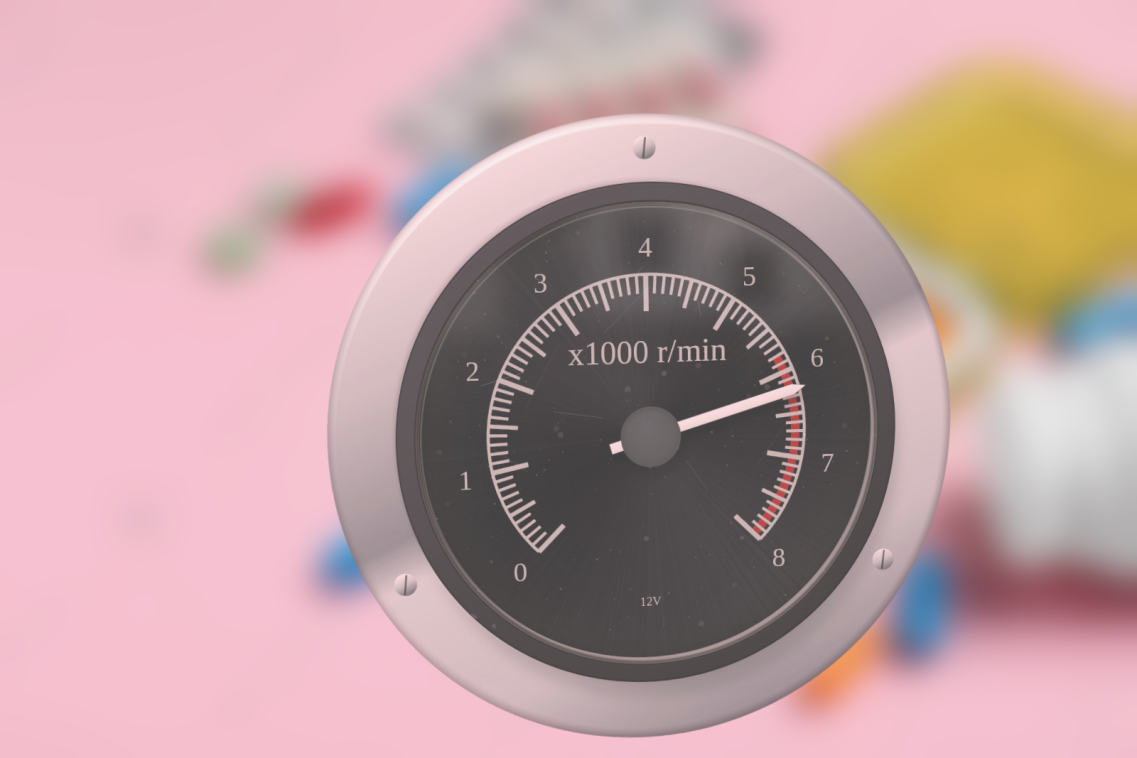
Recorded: 6200; rpm
